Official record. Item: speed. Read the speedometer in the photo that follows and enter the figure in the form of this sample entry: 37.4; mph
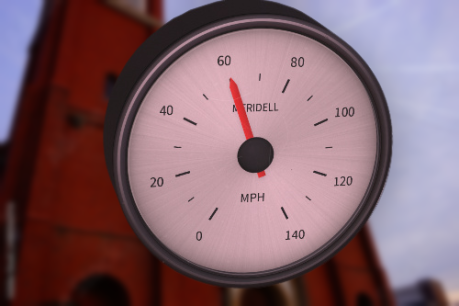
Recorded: 60; mph
